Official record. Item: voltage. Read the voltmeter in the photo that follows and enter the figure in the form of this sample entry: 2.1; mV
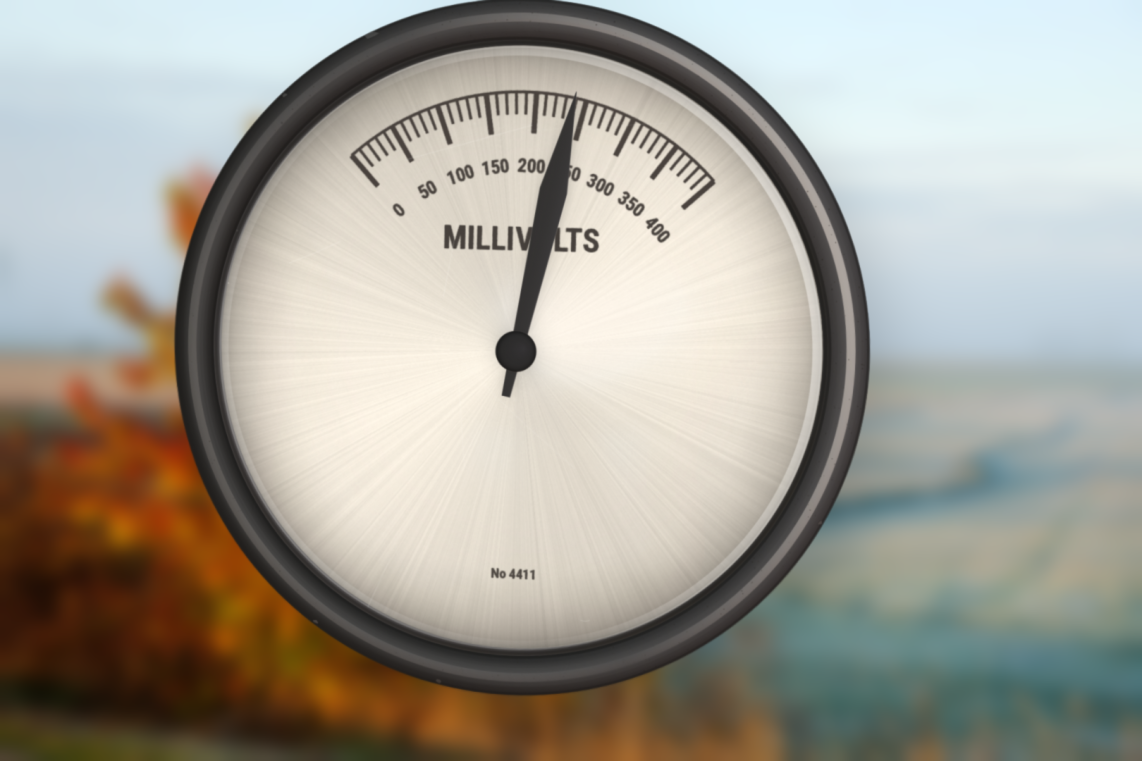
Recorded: 240; mV
